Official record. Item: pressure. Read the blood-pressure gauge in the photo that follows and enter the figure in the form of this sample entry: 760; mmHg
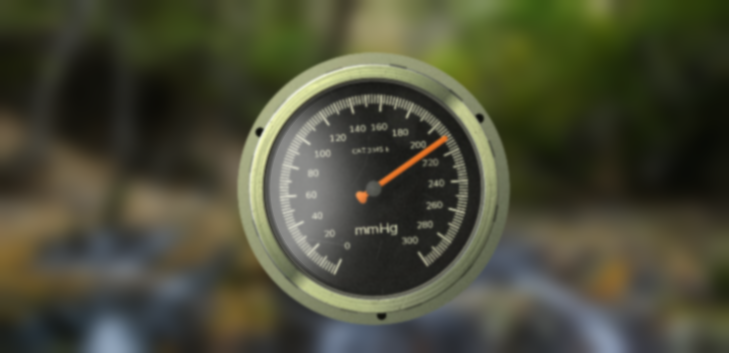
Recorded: 210; mmHg
